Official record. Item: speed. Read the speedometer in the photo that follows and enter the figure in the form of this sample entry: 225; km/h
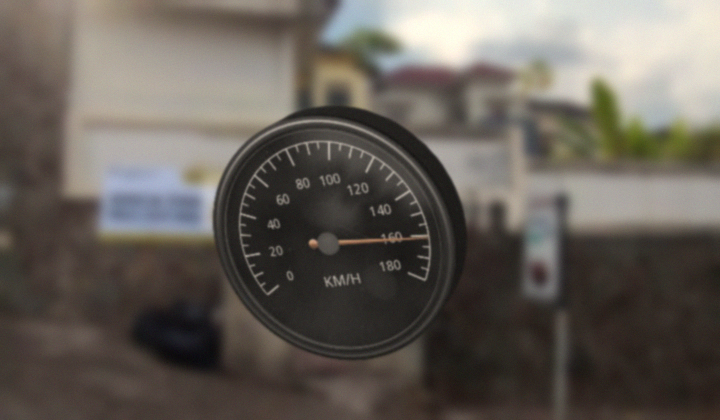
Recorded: 160; km/h
